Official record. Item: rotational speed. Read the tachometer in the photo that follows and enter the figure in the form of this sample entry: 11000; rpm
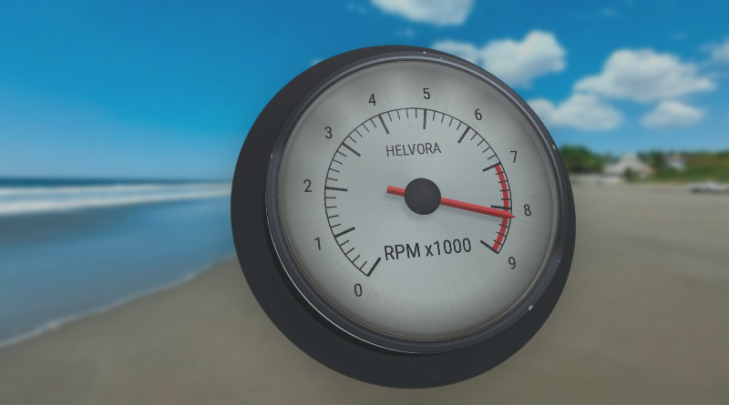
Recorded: 8200; rpm
